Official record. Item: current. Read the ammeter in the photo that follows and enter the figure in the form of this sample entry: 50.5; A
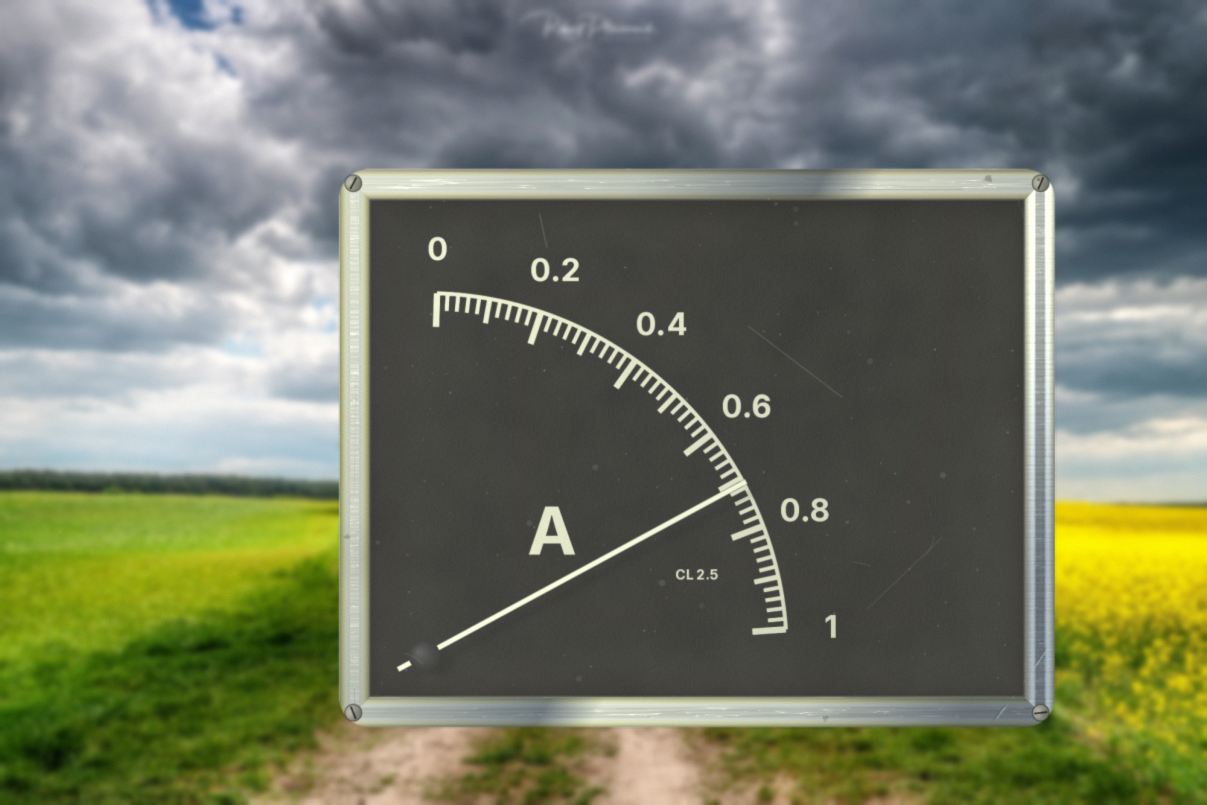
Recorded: 0.71; A
